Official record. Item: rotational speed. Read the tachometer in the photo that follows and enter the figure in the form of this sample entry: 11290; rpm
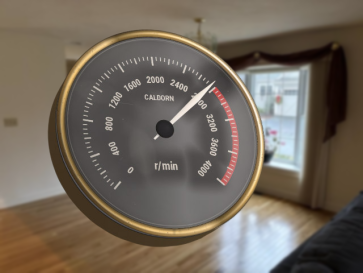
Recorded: 2750; rpm
